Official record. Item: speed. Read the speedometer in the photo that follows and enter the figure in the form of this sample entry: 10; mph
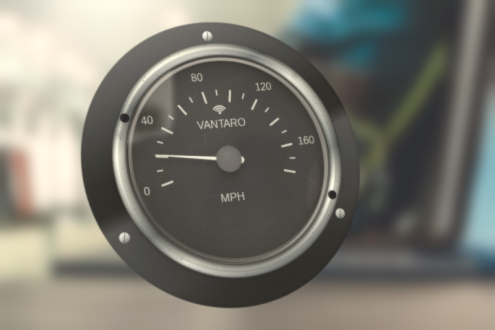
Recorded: 20; mph
